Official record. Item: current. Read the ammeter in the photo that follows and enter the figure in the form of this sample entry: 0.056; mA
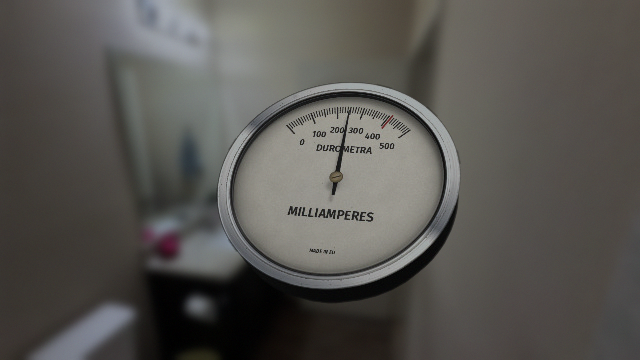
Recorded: 250; mA
